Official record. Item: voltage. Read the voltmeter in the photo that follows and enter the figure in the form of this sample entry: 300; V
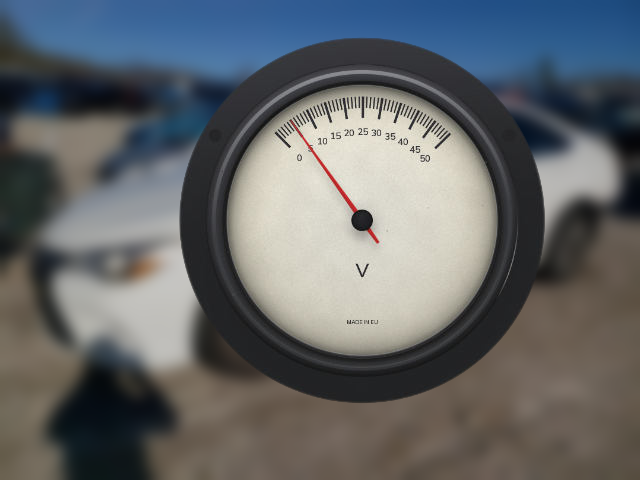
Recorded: 5; V
